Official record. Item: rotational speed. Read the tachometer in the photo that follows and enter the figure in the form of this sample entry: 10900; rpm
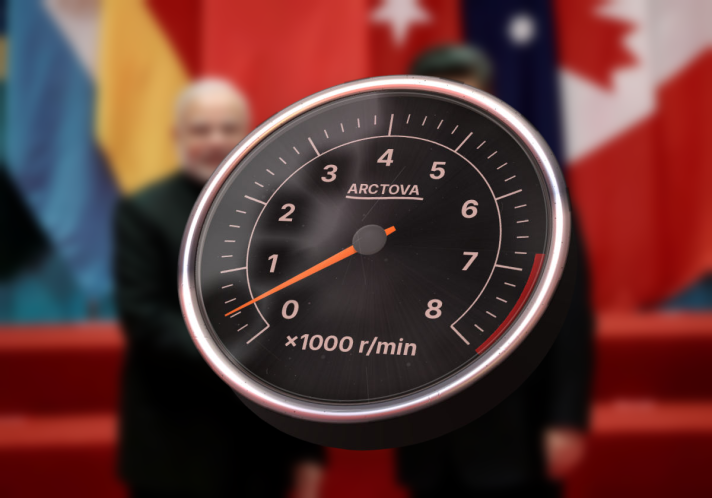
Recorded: 400; rpm
